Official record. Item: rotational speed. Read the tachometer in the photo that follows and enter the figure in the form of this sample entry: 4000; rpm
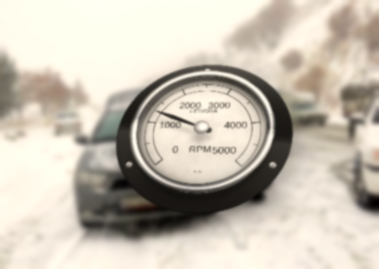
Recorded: 1250; rpm
